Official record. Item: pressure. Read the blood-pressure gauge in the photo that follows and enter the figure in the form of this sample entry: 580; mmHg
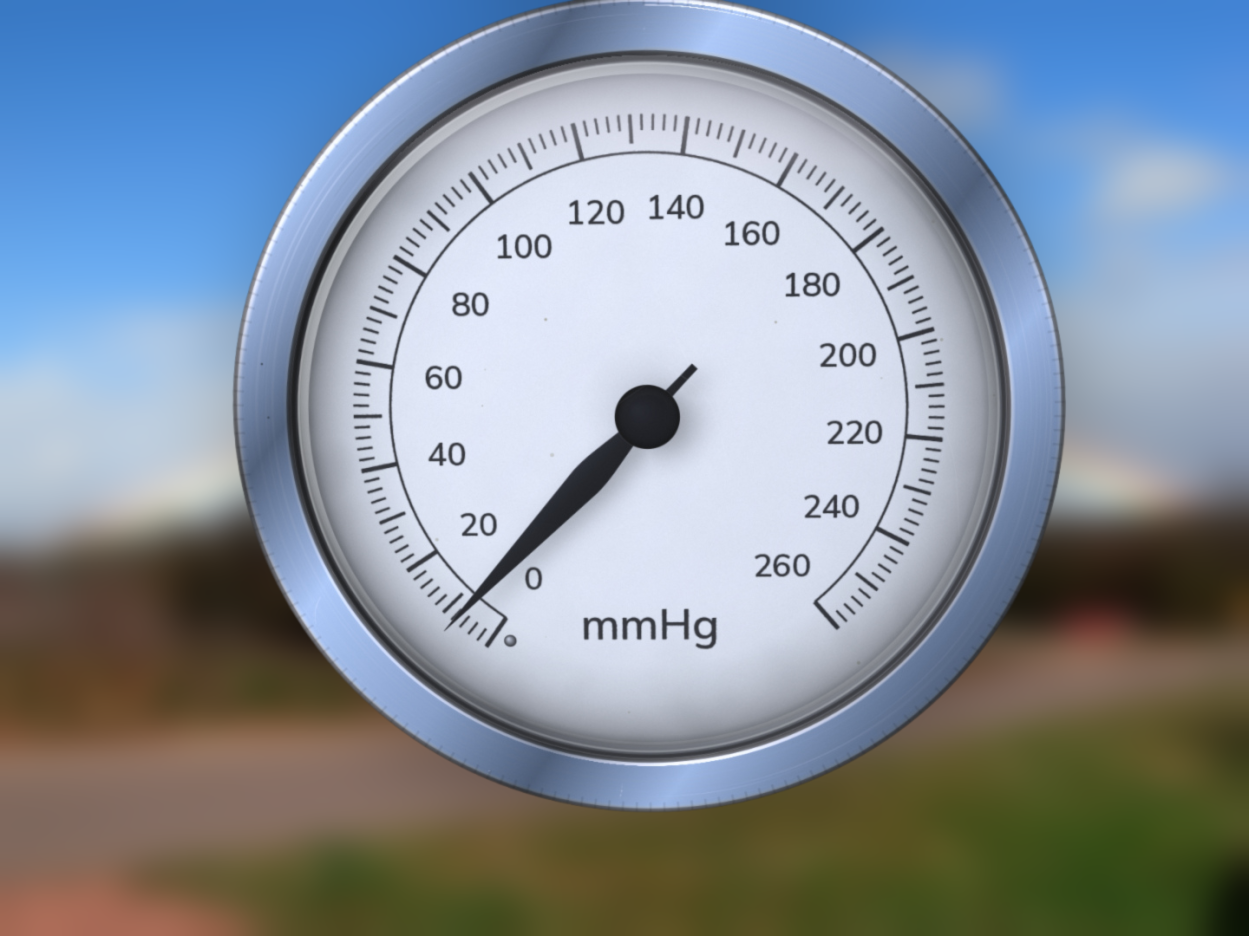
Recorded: 8; mmHg
